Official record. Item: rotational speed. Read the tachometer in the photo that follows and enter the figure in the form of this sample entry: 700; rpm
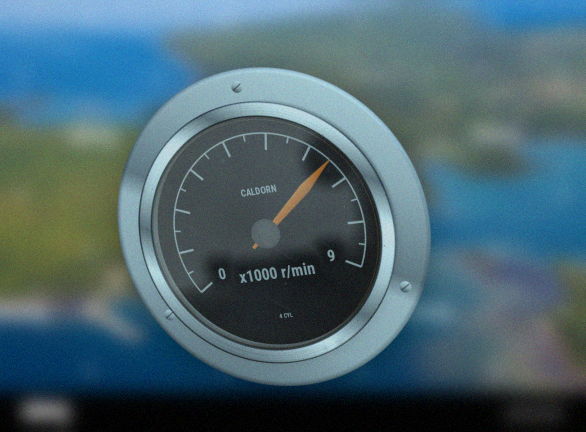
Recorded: 6500; rpm
